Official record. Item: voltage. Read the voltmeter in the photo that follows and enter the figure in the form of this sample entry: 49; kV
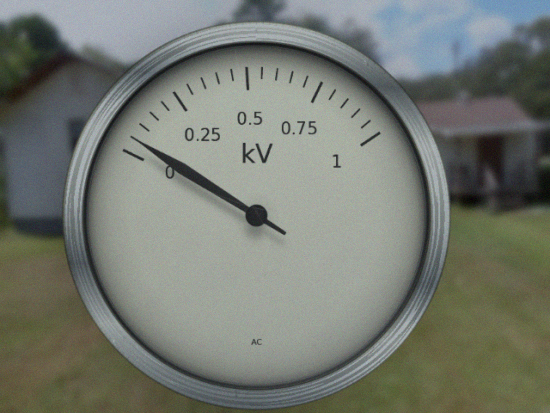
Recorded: 0.05; kV
